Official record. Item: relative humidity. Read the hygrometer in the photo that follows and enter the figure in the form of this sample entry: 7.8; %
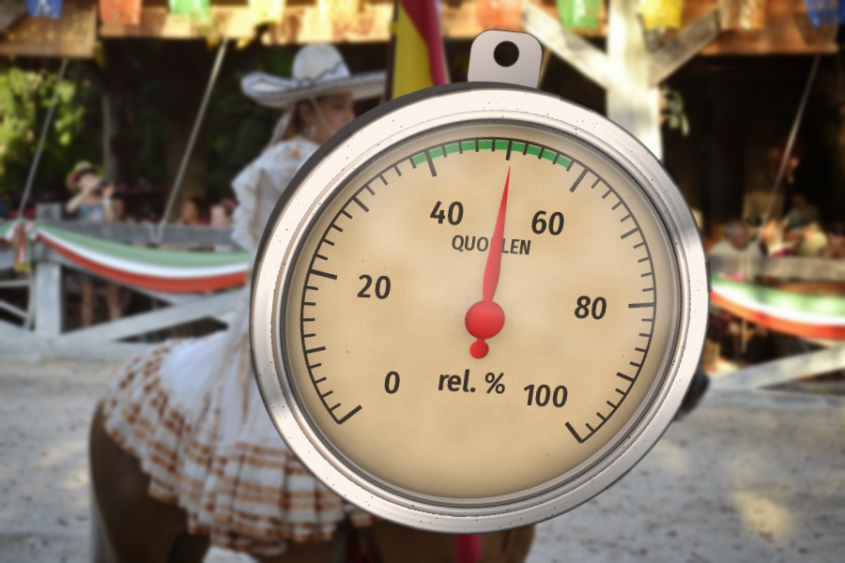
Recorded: 50; %
